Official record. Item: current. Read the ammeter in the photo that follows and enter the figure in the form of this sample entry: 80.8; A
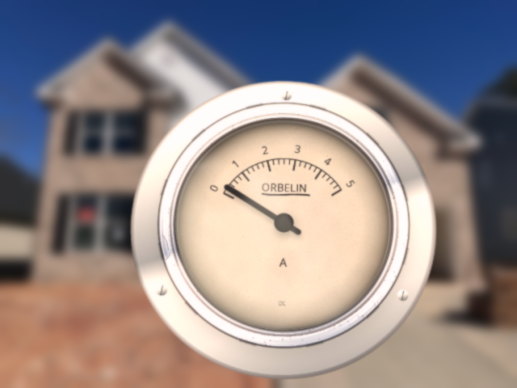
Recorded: 0.2; A
